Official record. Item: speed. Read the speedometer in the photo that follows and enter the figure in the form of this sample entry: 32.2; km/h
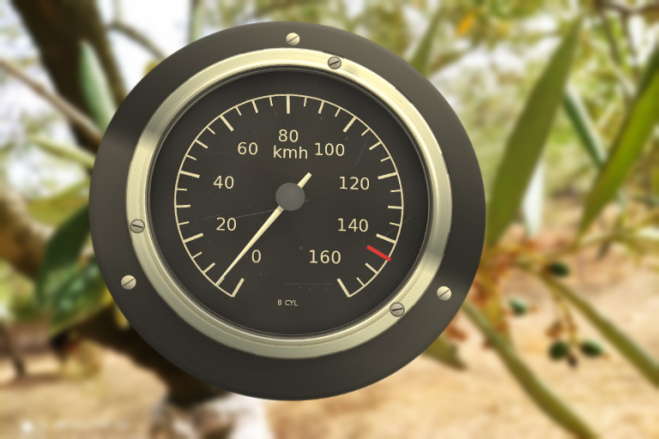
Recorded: 5; km/h
